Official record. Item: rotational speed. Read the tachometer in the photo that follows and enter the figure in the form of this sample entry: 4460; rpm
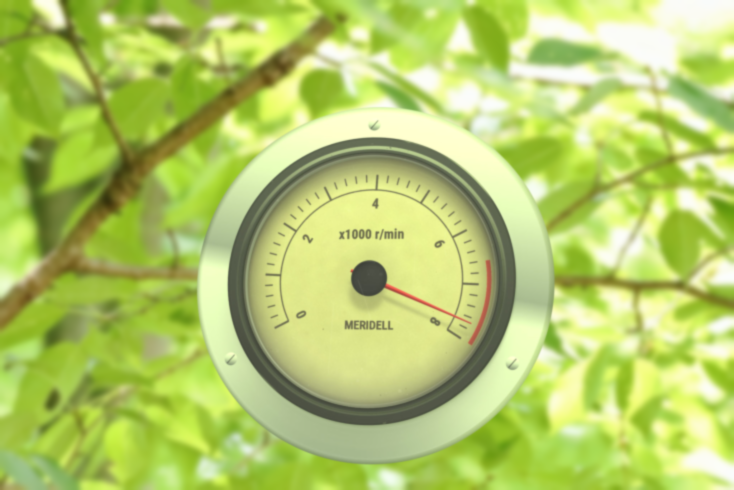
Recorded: 7700; rpm
